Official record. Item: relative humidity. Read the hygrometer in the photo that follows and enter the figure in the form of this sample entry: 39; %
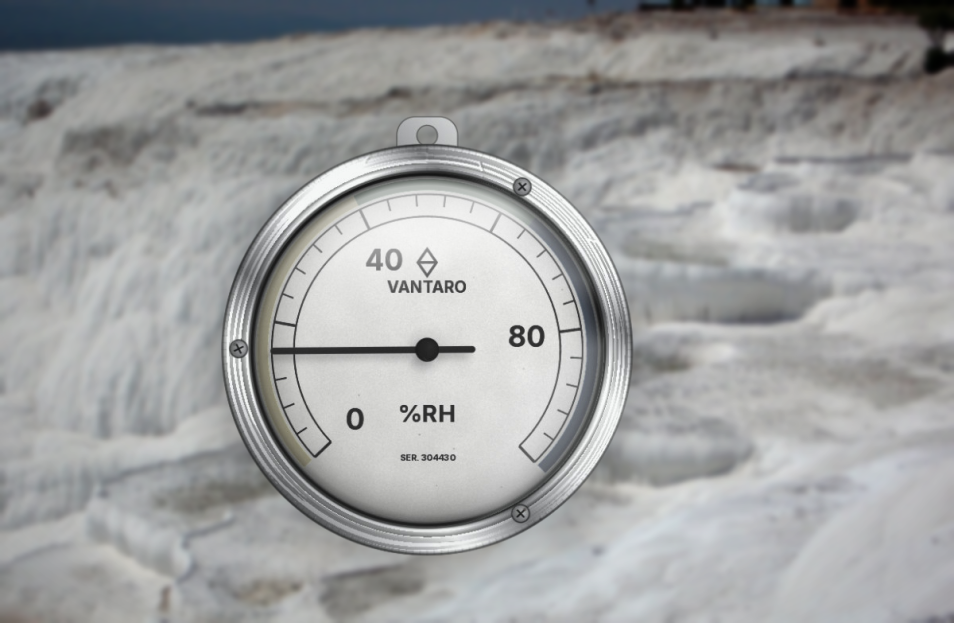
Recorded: 16; %
